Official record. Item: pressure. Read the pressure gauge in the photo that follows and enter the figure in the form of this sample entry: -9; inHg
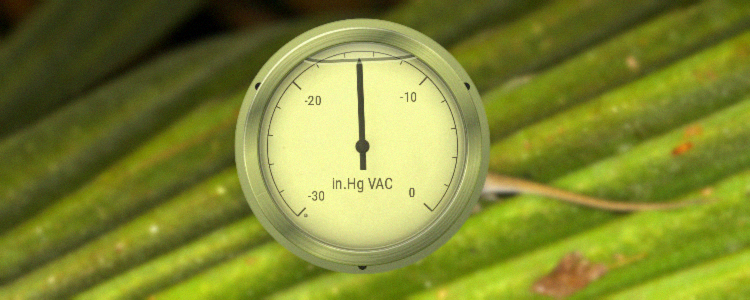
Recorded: -15; inHg
